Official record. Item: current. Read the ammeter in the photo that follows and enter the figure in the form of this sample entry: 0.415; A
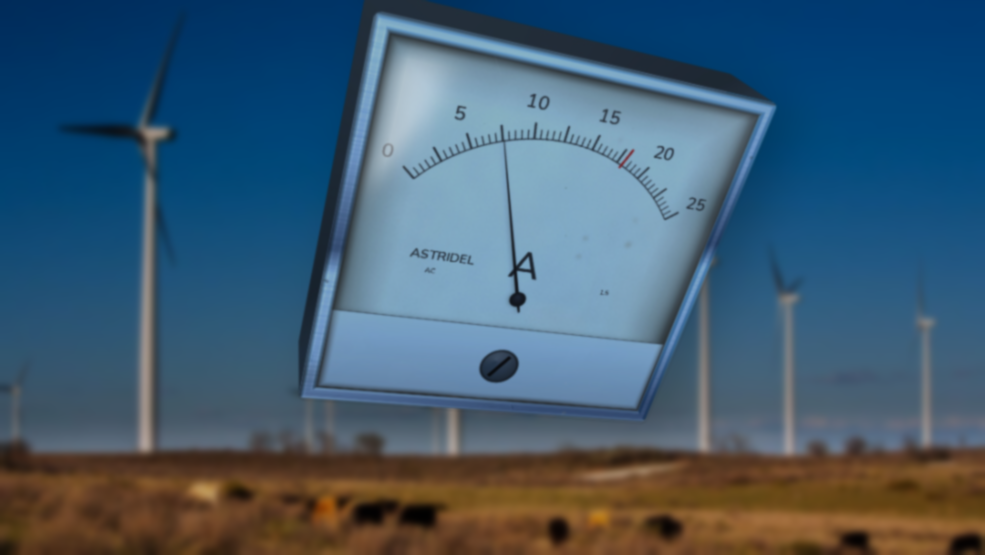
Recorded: 7.5; A
